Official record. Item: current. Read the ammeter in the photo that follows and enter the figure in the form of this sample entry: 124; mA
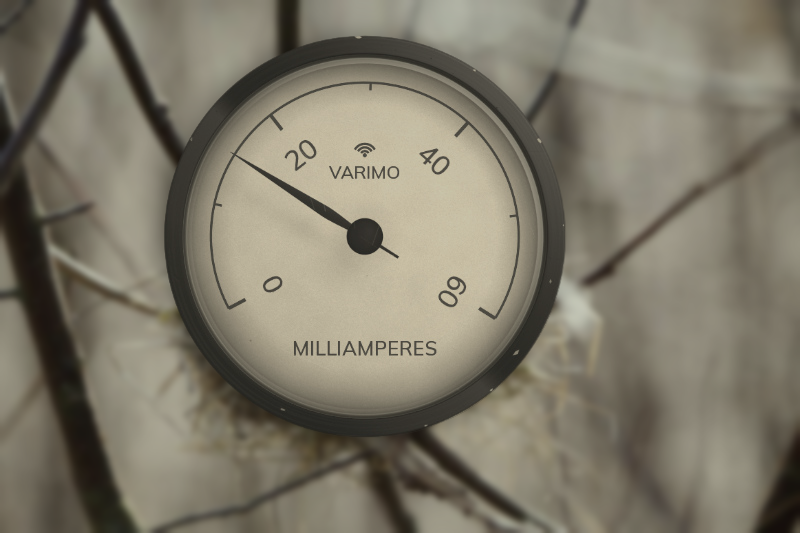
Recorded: 15; mA
